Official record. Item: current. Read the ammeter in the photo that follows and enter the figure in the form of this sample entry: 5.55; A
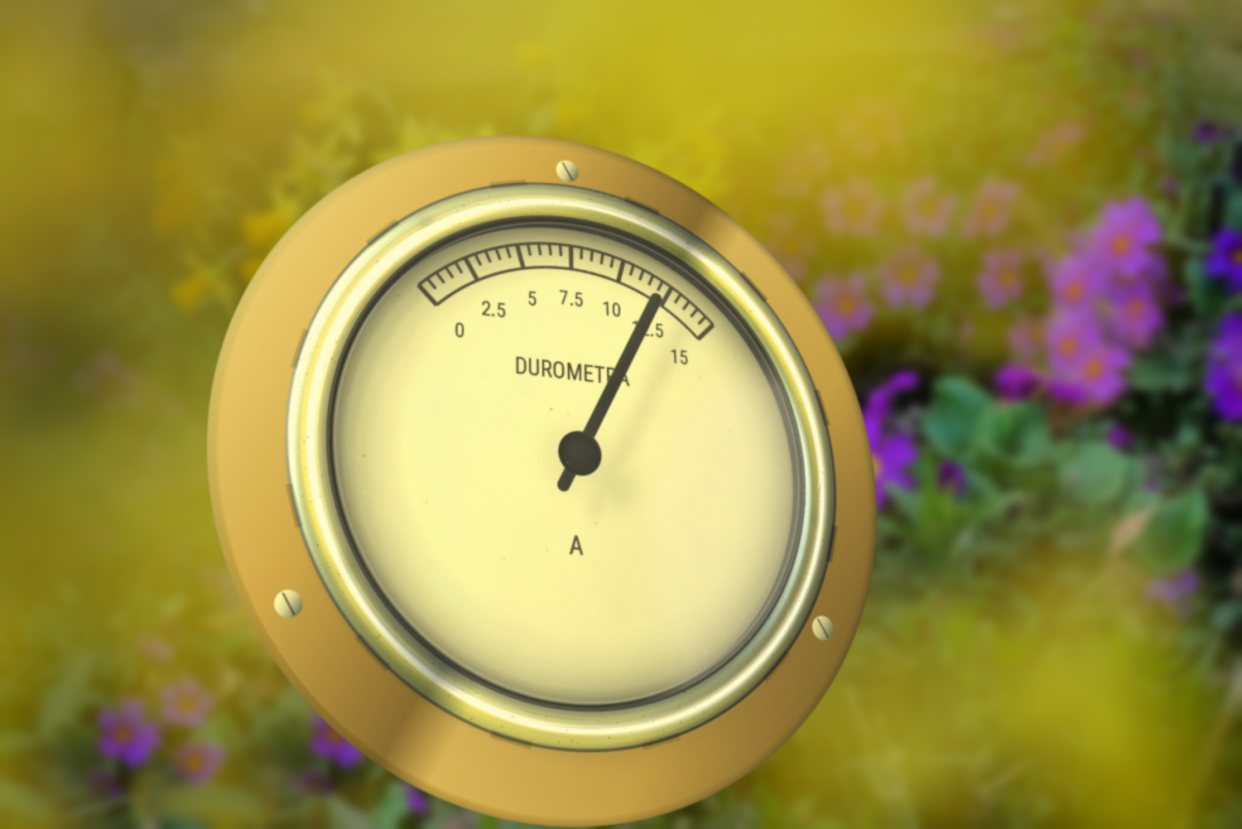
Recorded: 12; A
